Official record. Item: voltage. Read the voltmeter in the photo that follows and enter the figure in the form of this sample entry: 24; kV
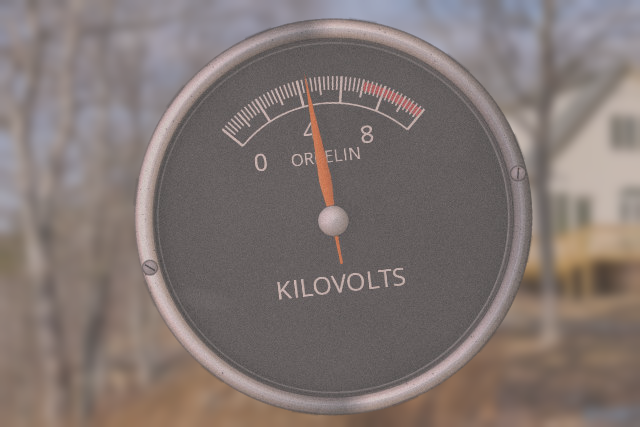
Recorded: 4.4; kV
